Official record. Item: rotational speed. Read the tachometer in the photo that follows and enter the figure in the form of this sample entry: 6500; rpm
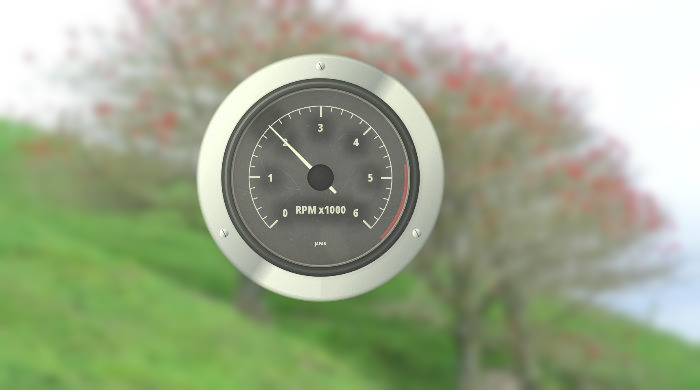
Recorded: 2000; rpm
